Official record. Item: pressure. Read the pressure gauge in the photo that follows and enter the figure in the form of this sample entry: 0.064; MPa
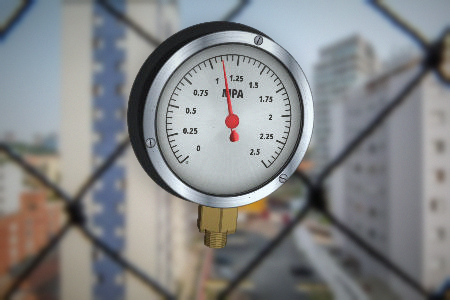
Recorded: 1.1; MPa
